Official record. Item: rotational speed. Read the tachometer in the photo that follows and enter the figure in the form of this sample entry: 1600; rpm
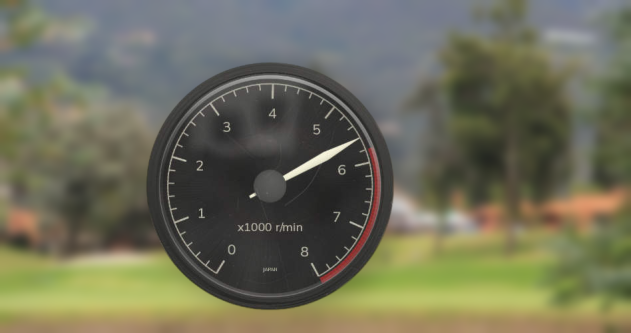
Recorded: 5600; rpm
